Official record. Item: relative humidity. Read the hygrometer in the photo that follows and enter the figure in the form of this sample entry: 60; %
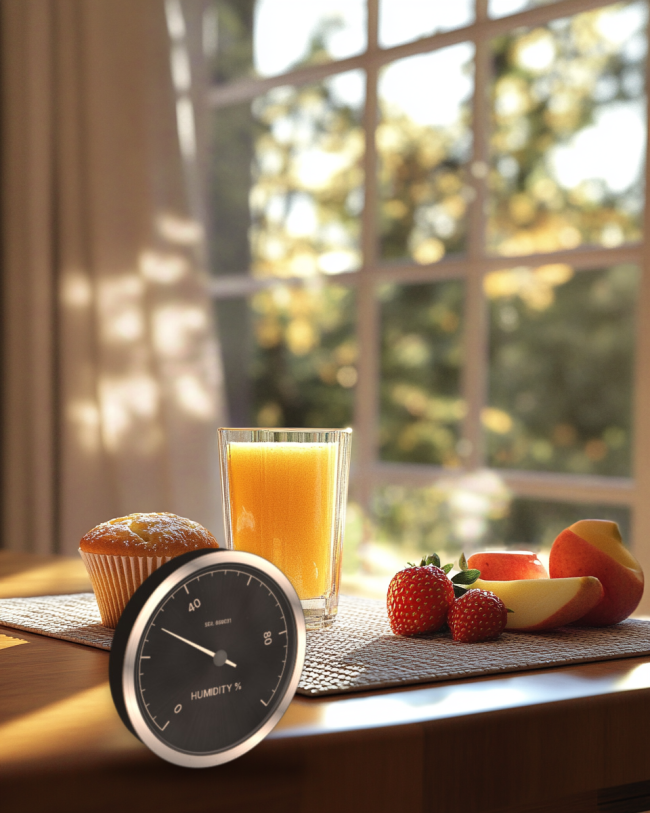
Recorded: 28; %
